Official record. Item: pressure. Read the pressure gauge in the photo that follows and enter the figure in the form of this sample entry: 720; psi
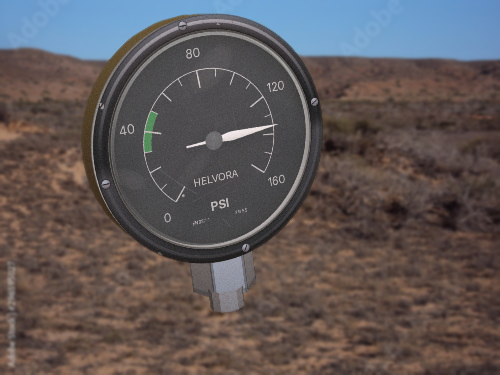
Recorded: 135; psi
